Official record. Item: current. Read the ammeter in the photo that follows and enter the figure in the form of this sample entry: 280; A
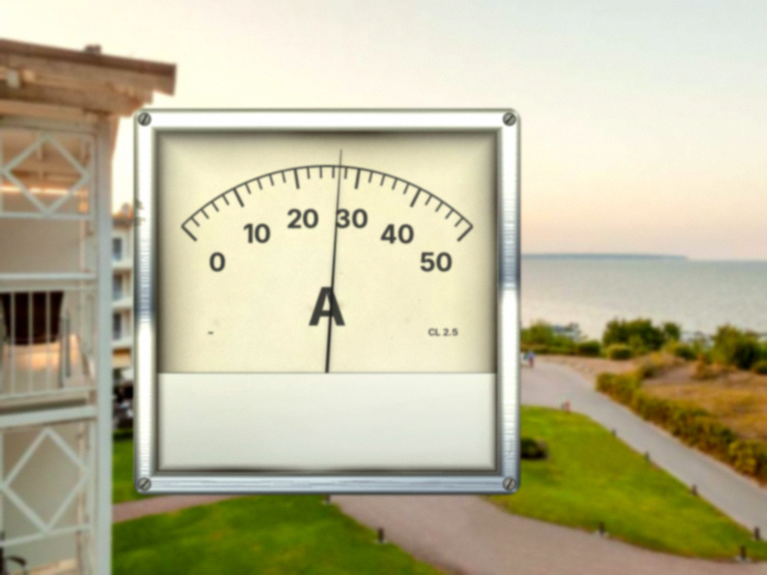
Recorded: 27; A
